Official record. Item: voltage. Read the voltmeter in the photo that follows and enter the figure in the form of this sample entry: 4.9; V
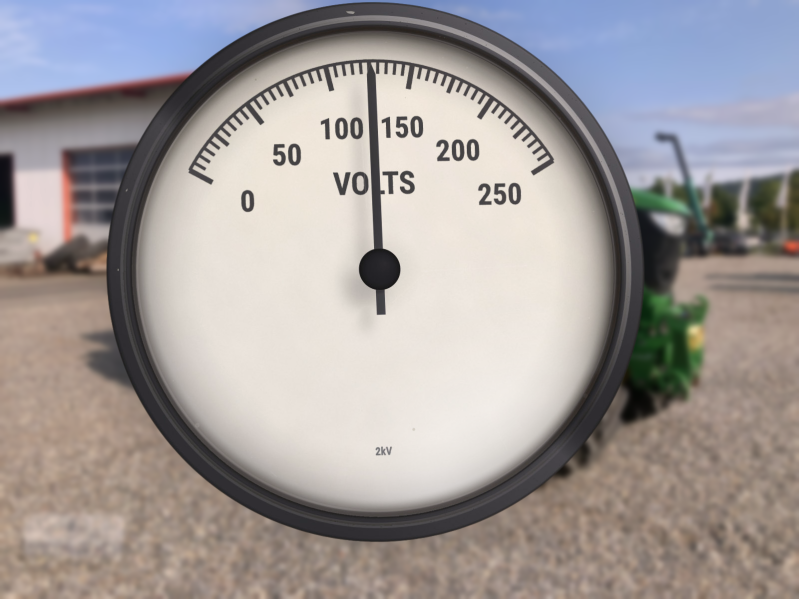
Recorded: 125; V
